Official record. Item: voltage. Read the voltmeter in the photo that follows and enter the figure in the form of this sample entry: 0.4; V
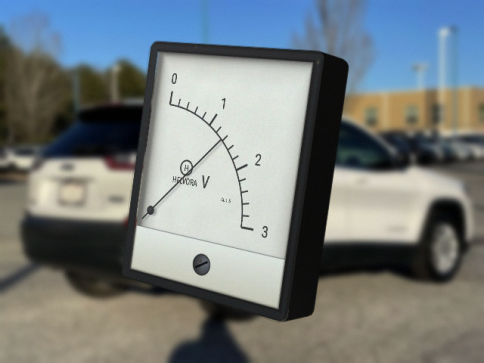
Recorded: 1.4; V
